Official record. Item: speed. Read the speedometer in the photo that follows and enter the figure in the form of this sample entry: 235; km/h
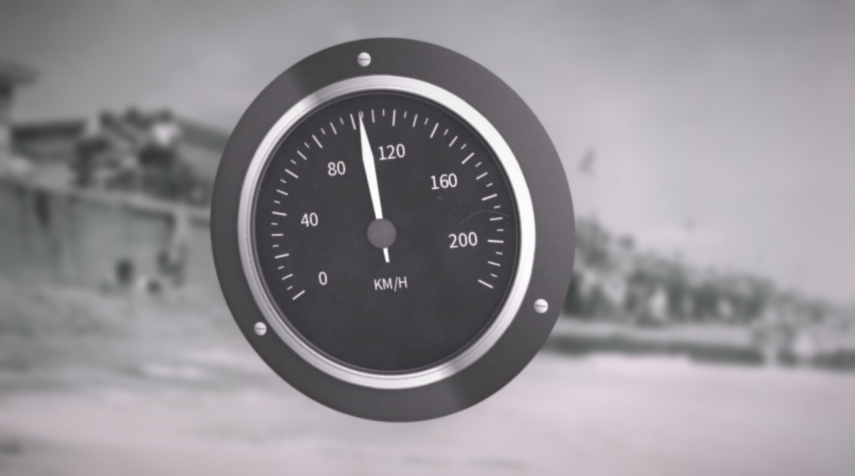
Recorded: 105; km/h
